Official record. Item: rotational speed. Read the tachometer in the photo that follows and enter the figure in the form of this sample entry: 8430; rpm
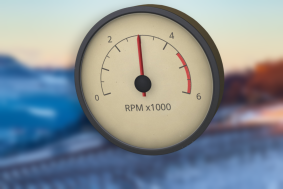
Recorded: 3000; rpm
